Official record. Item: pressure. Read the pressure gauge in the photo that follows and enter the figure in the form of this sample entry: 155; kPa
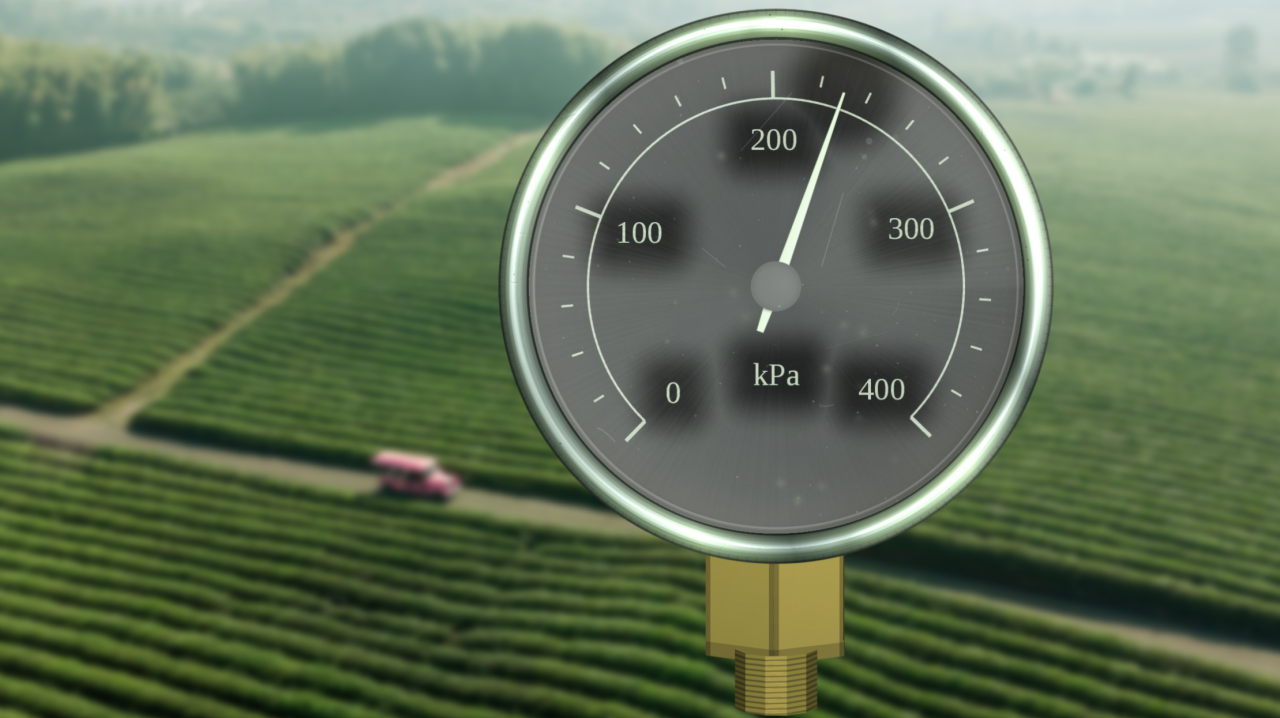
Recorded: 230; kPa
